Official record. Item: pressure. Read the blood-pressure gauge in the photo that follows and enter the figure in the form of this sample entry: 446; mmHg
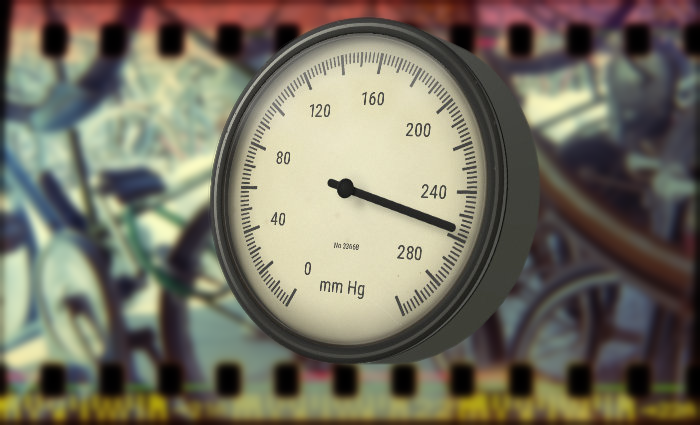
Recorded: 256; mmHg
